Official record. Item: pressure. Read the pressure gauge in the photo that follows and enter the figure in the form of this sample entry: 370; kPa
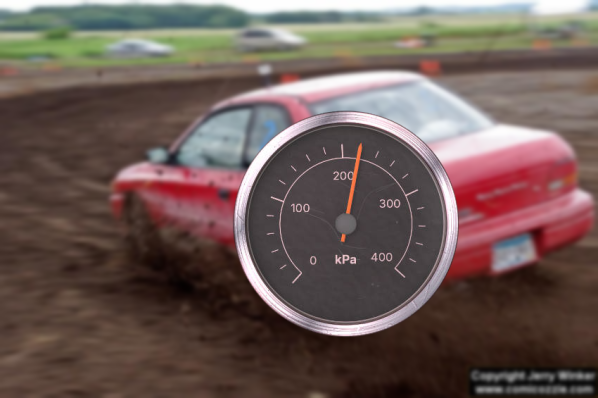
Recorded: 220; kPa
